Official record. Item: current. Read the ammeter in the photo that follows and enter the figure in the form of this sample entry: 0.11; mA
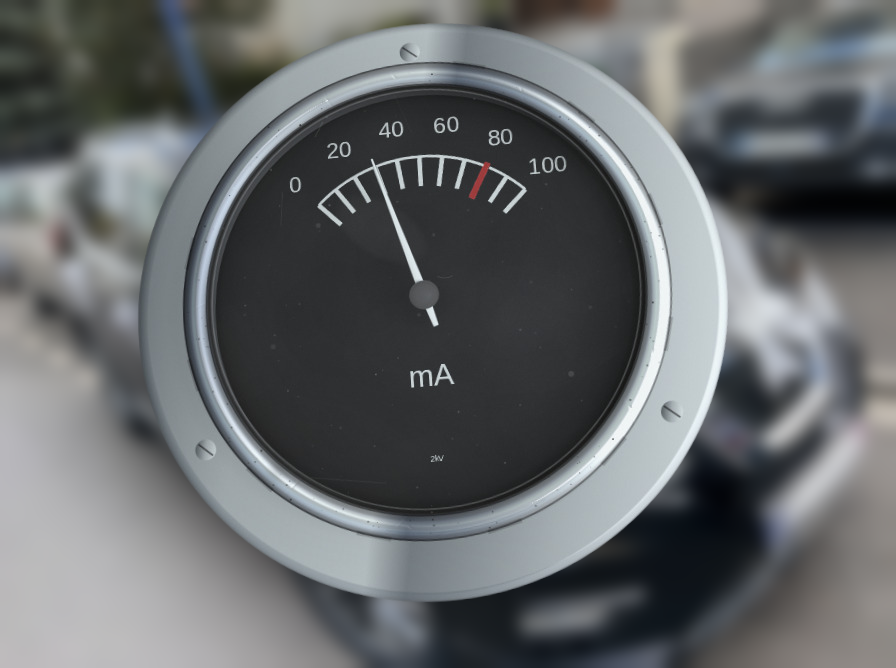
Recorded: 30; mA
